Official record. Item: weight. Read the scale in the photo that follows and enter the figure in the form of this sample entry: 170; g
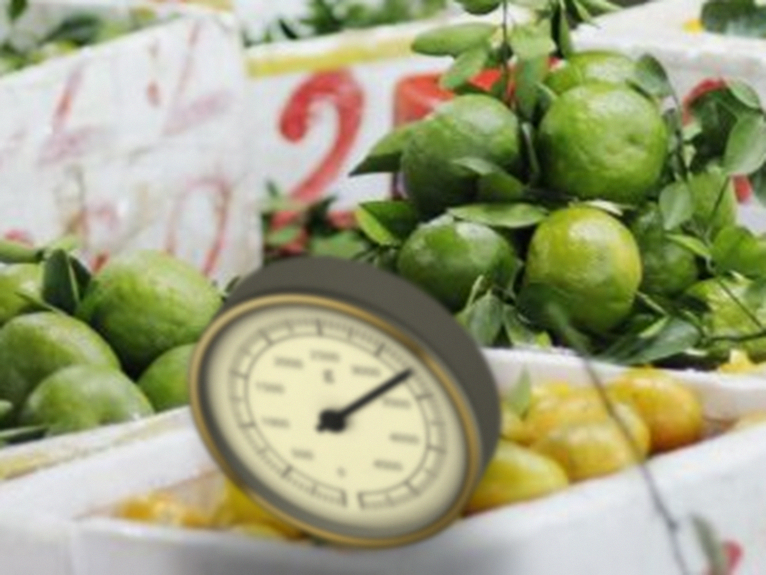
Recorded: 3250; g
